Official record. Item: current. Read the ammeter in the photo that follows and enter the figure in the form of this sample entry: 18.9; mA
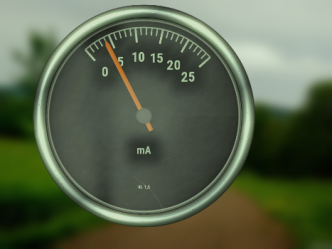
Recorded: 4; mA
